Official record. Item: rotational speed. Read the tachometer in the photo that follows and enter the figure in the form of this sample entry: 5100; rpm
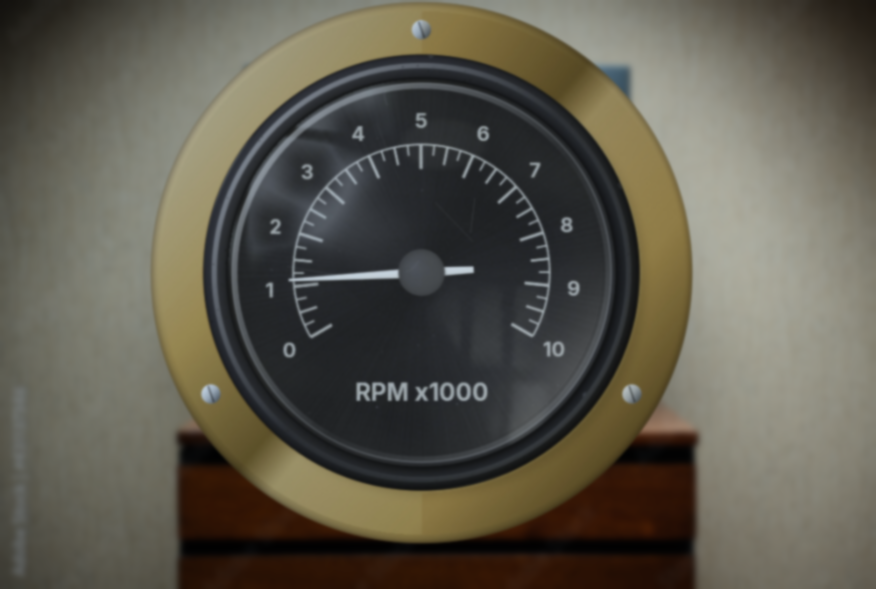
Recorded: 1125; rpm
